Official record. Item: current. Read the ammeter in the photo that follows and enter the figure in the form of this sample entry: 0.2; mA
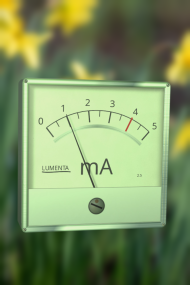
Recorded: 1; mA
